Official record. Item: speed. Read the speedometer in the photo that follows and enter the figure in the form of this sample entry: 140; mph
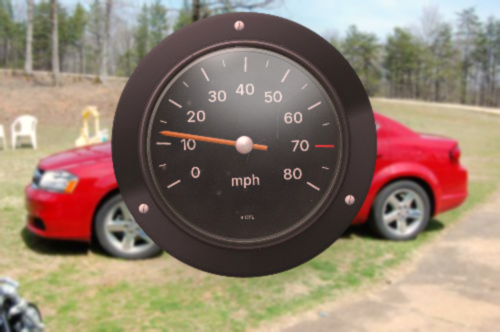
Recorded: 12.5; mph
